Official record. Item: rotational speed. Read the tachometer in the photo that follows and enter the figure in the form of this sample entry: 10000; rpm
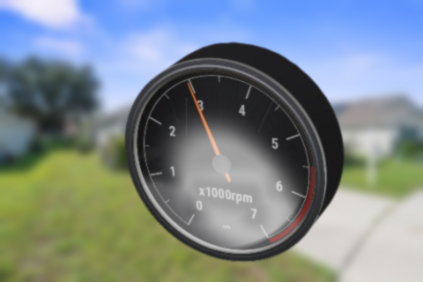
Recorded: 3000; rpm
